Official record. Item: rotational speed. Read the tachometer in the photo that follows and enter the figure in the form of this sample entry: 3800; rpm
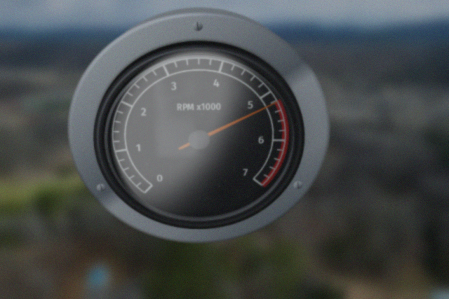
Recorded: 5200; rpm
